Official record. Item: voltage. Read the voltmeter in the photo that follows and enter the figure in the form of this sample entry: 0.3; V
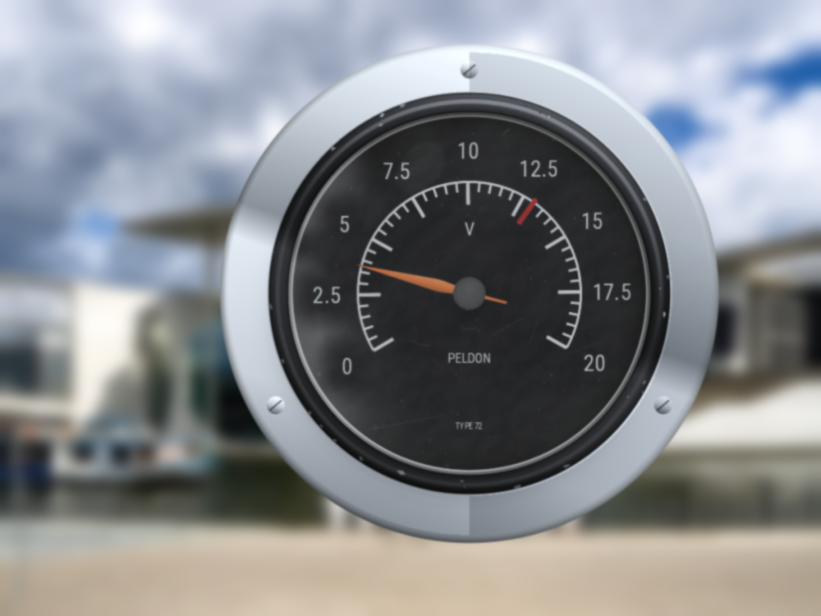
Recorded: 3.75; V
